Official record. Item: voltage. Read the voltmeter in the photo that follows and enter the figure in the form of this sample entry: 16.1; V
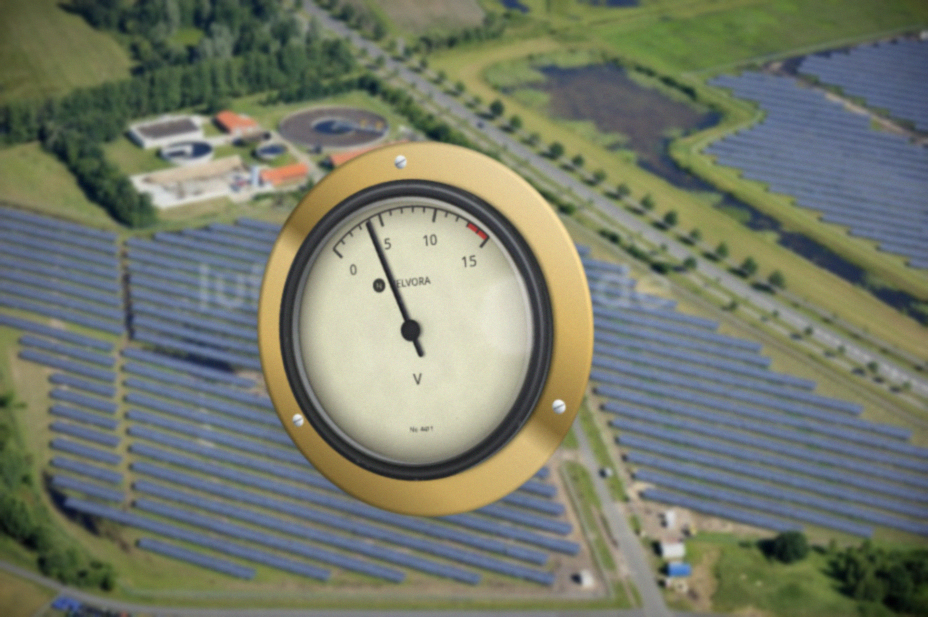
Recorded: 4; V
